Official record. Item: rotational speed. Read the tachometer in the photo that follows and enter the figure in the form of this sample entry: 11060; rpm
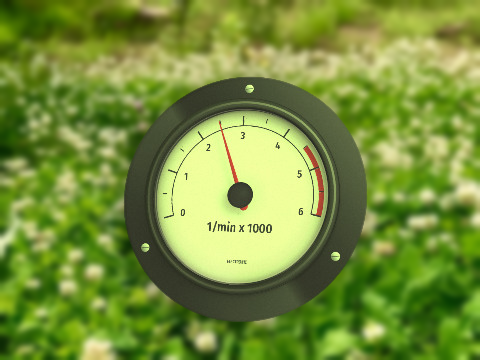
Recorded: 2500; rpm
